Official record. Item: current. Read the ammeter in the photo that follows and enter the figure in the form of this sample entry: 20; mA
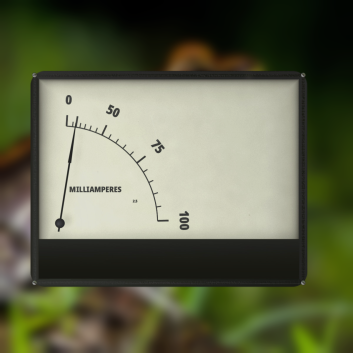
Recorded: 25; mA
